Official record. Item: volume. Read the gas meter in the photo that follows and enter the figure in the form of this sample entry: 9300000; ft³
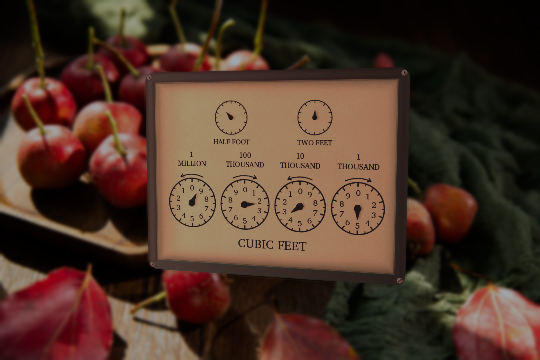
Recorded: 923500; ft³
